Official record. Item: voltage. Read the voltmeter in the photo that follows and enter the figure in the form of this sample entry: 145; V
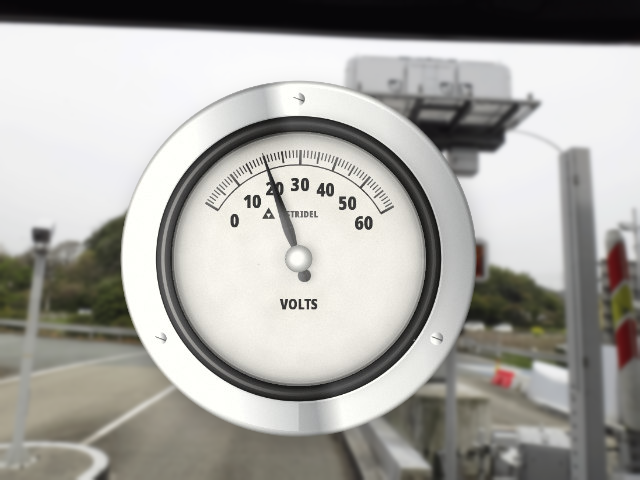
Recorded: 20; V
